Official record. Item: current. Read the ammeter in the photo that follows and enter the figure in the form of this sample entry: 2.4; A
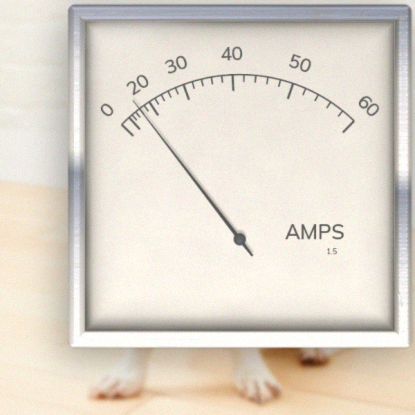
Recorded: 16; A
